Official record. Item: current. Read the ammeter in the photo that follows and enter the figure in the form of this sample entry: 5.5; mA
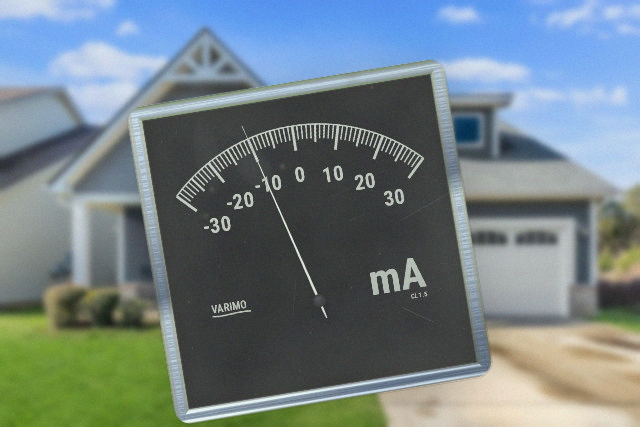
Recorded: -10; mA
